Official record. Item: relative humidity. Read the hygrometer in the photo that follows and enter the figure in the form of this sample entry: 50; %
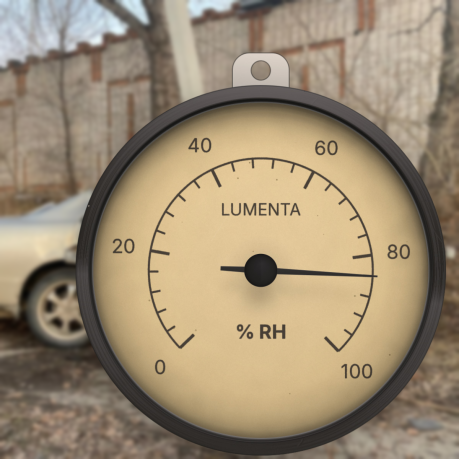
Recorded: 84; %
